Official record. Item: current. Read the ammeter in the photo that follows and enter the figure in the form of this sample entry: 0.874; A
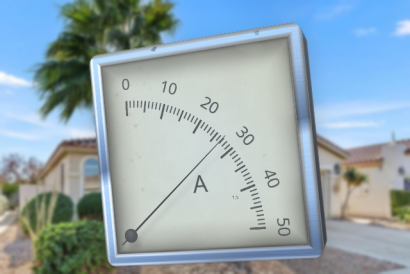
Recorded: 27; A
